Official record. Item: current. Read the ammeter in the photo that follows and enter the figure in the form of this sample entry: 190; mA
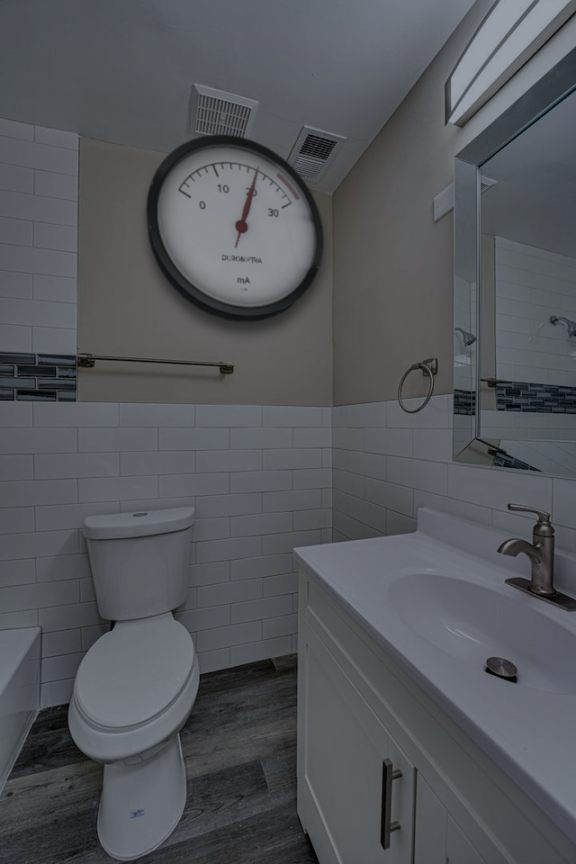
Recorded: 20; mA
